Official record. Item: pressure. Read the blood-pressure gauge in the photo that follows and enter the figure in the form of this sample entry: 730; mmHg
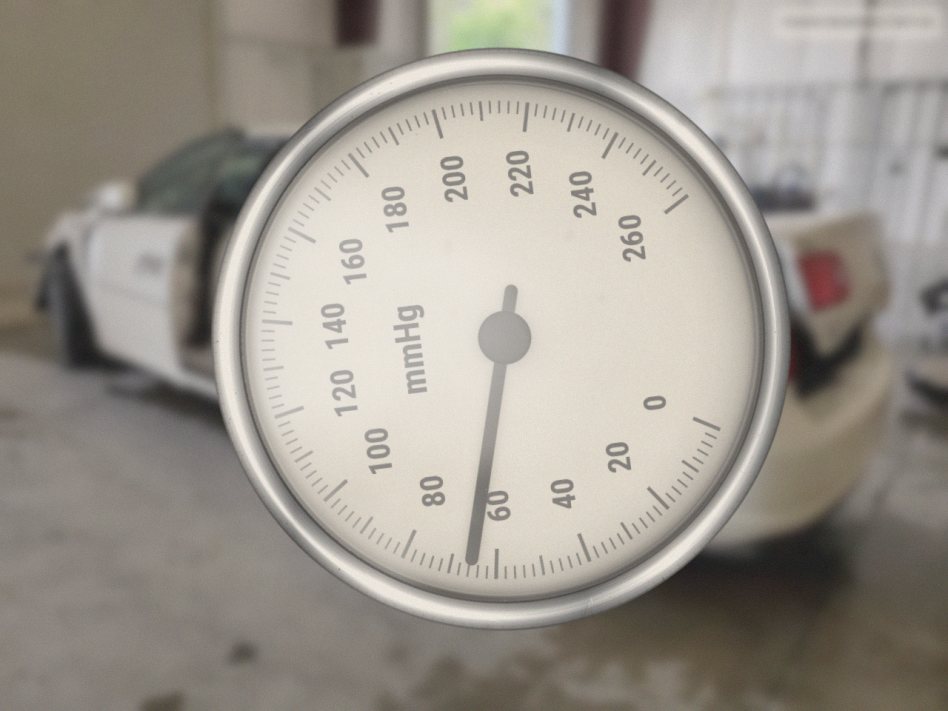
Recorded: 66; mmHg
